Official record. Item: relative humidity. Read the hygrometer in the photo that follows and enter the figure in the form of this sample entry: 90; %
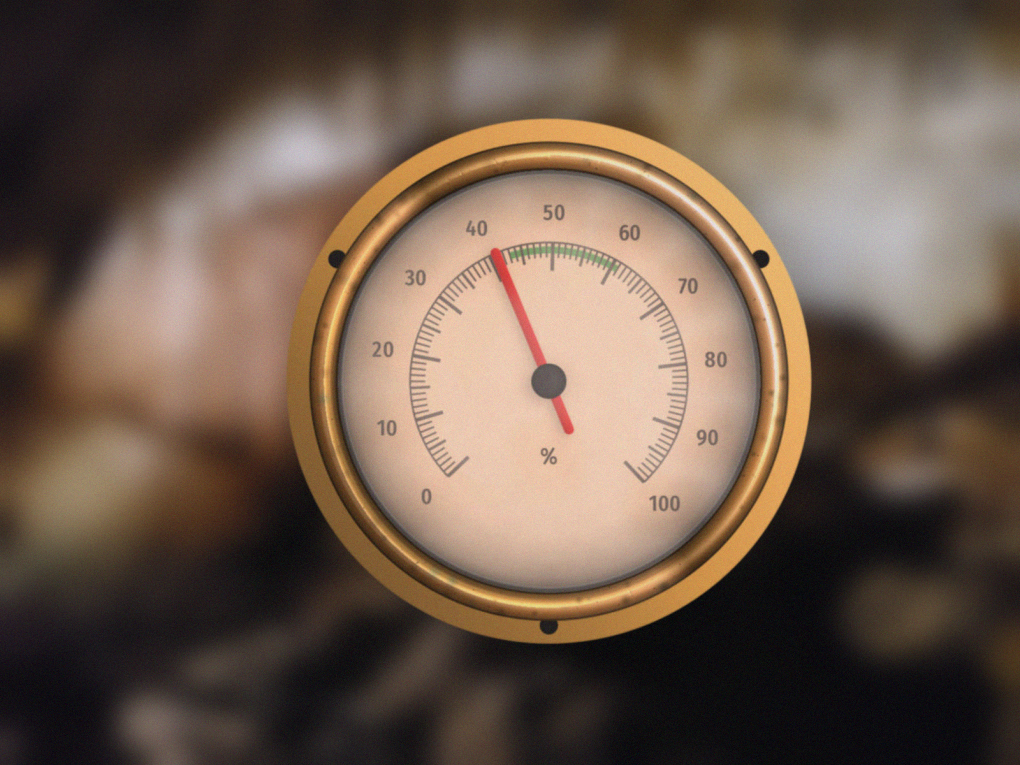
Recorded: 41; %
